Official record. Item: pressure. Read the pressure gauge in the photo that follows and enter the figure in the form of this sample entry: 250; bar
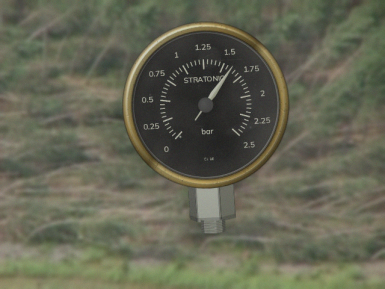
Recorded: 1.6; bar
